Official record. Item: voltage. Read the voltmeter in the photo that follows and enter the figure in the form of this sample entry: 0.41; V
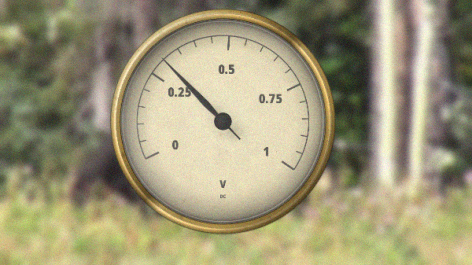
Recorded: 0.3; V
